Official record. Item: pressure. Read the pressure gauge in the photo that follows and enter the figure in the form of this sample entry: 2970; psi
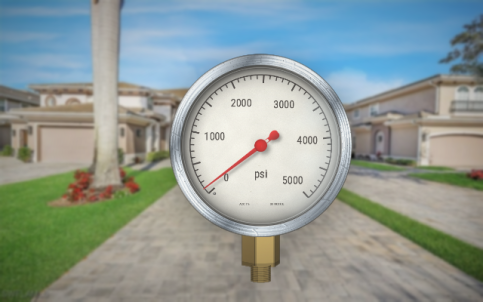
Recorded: 100; psi
